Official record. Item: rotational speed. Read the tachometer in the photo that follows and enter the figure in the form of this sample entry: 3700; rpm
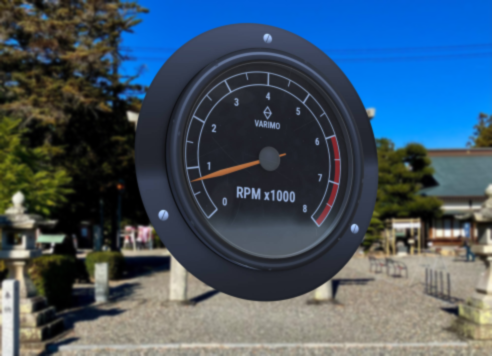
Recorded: 750; rpm
